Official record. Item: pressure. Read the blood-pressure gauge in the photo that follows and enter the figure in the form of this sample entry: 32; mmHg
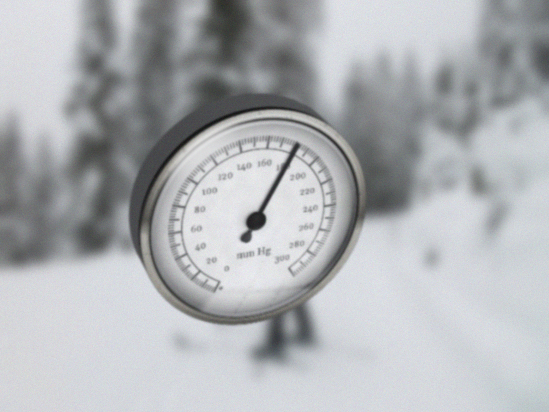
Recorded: 180; mmHg
